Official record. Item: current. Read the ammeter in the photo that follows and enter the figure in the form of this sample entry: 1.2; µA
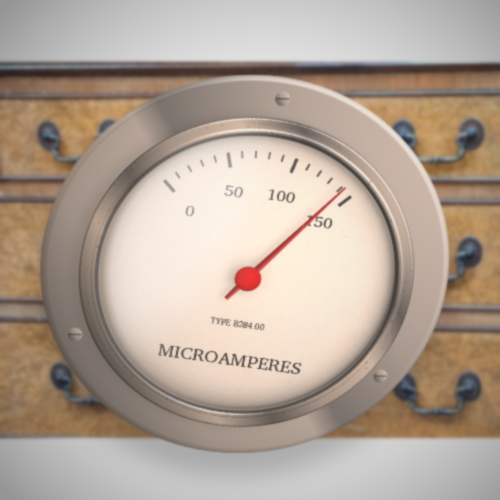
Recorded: 140; µA
